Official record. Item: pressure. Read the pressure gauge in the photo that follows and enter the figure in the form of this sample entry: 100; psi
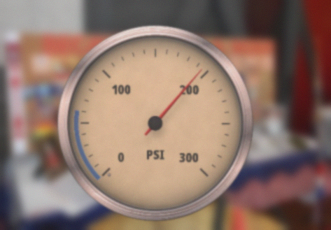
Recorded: 195; psi
